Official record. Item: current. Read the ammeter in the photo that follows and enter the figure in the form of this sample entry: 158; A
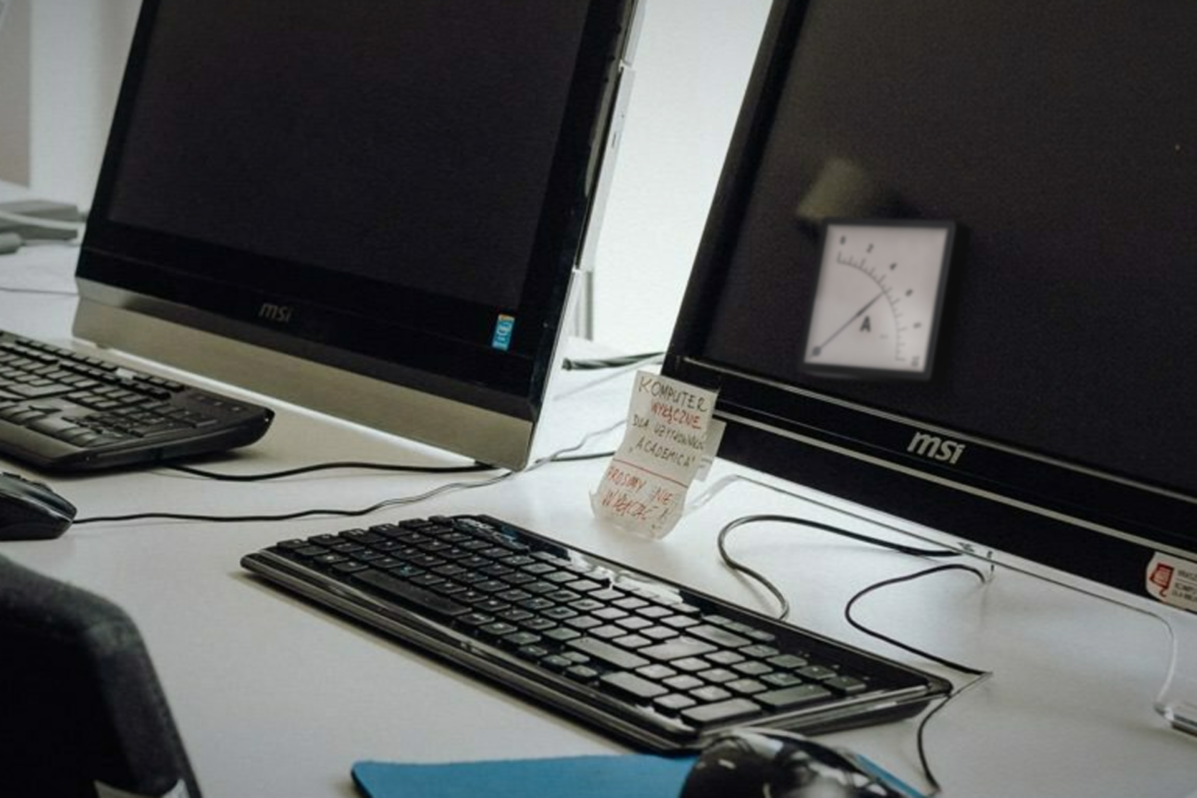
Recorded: 5; A
